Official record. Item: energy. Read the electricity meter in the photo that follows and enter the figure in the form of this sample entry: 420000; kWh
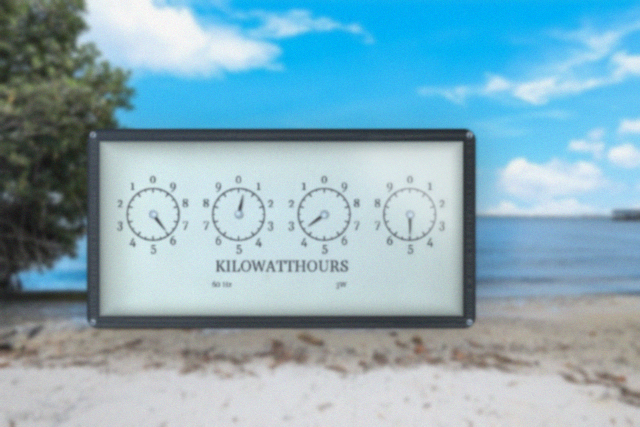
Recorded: 6035; kWh
